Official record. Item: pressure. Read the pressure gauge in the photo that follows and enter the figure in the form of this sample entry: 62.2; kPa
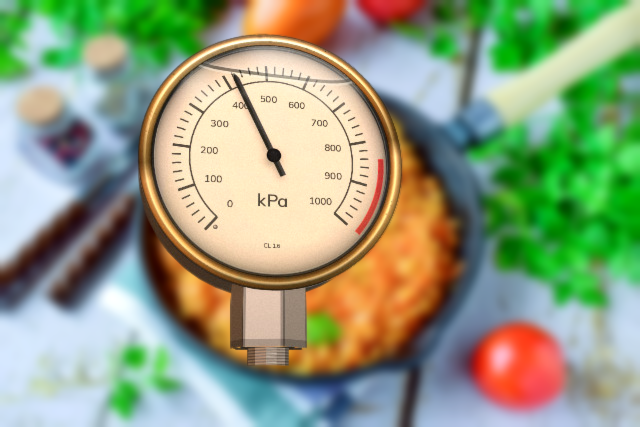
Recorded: 420; kPa
